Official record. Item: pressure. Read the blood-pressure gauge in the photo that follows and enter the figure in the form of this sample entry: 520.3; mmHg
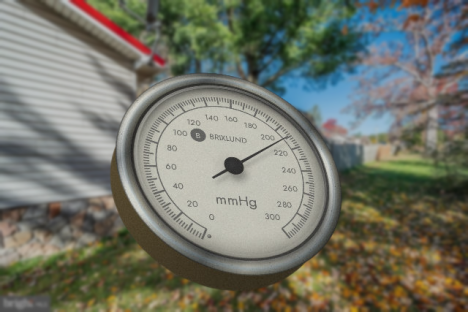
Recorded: 210; mmHg
